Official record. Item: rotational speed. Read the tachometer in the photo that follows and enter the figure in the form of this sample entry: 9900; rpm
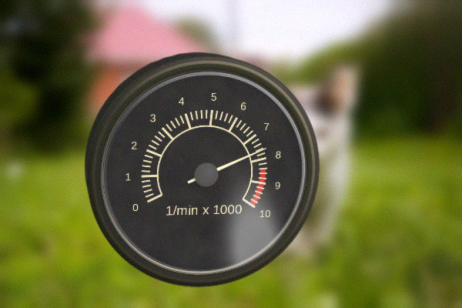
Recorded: 7600; rpm
